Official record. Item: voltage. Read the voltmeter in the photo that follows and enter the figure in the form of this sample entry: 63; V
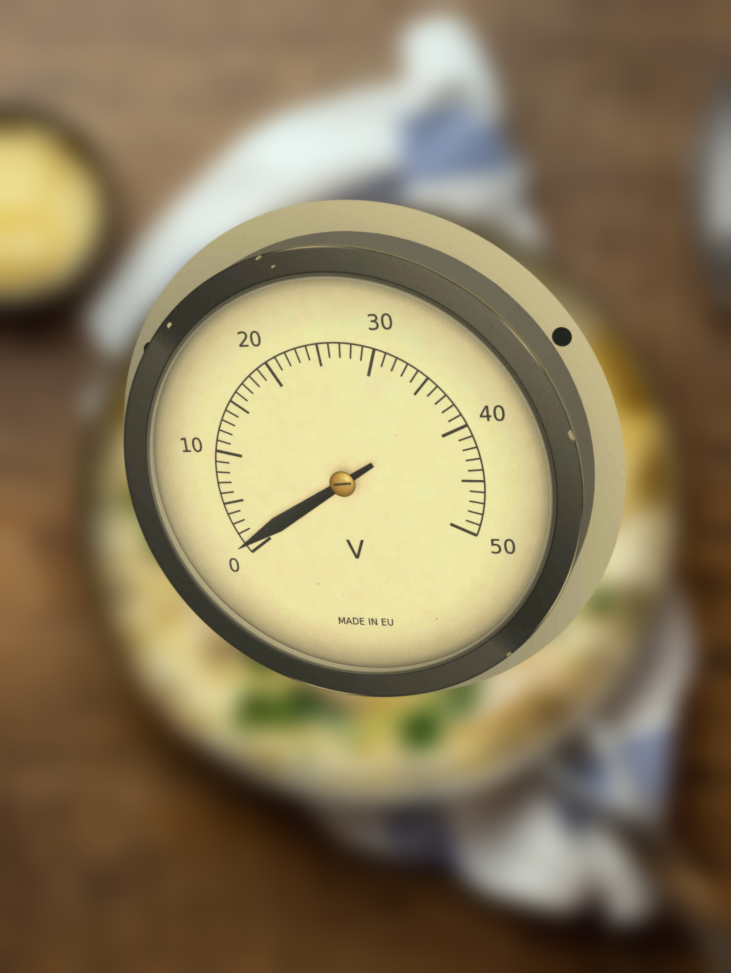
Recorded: 1; V
